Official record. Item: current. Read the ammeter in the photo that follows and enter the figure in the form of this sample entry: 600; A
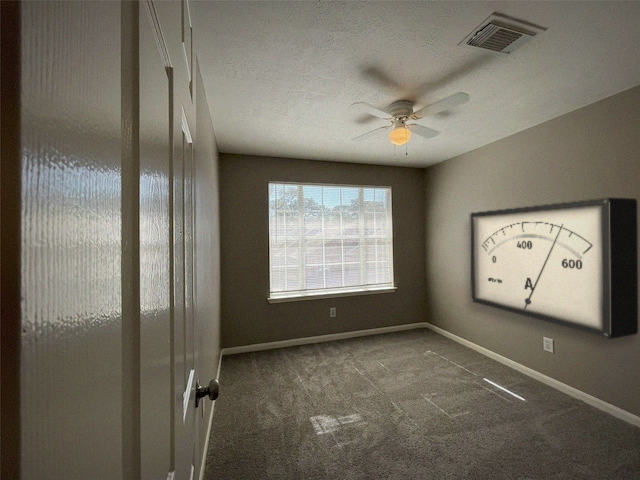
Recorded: 525; A
